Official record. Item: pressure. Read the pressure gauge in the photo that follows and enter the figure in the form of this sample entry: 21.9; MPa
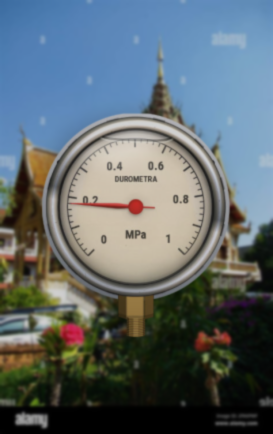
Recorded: 0.18; MPa
